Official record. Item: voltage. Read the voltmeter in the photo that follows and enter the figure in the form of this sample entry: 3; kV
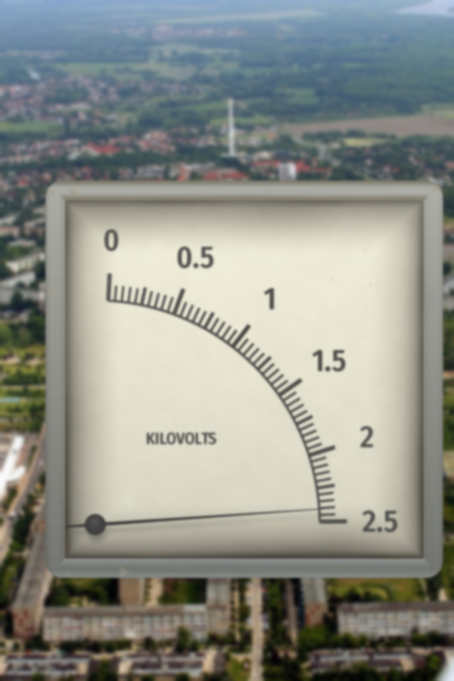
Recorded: 2.4; kV
